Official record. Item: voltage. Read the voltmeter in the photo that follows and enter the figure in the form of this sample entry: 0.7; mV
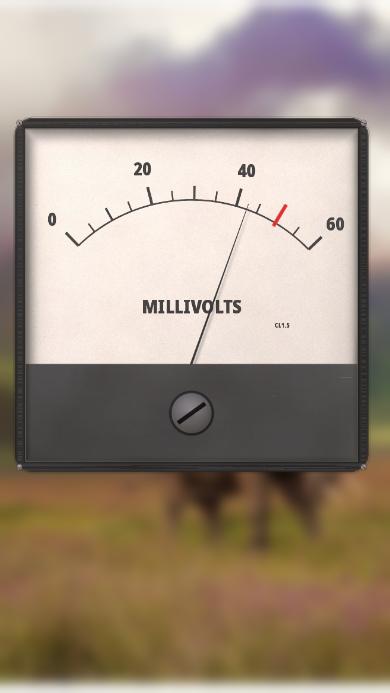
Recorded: 42.5; mV
